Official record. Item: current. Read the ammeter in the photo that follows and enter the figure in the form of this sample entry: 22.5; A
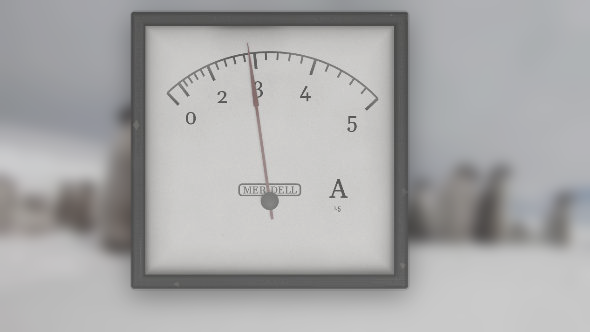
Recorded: 2.9; A
